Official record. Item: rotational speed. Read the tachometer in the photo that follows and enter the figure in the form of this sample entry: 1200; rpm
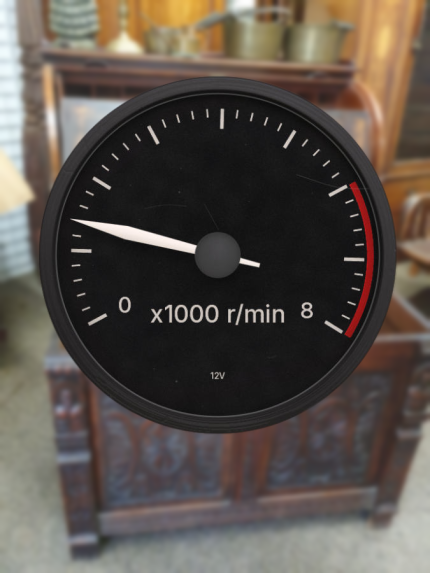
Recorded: 1400; rpm
